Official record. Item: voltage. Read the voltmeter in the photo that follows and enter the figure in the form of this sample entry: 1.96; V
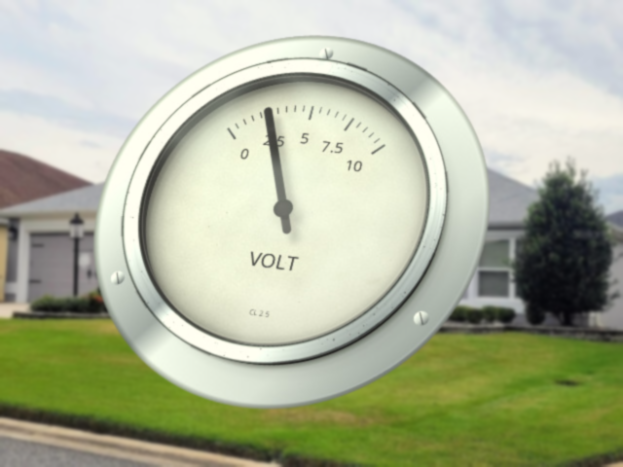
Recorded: 2.5; V
